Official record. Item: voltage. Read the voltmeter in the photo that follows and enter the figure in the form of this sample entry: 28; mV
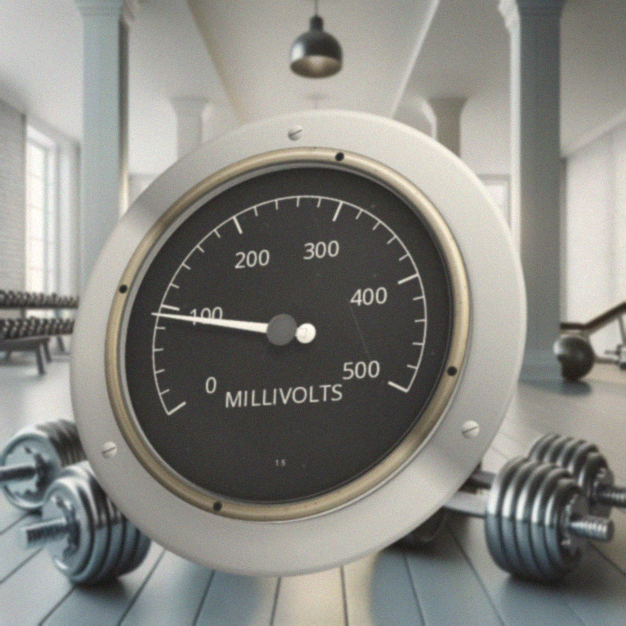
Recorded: 90; mV
